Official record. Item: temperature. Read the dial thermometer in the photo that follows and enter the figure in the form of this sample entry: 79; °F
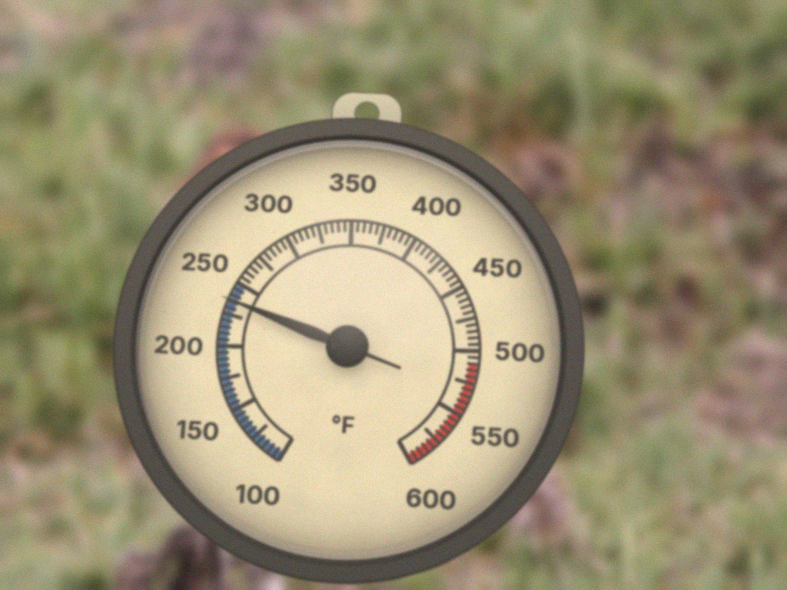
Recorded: 235; °F
